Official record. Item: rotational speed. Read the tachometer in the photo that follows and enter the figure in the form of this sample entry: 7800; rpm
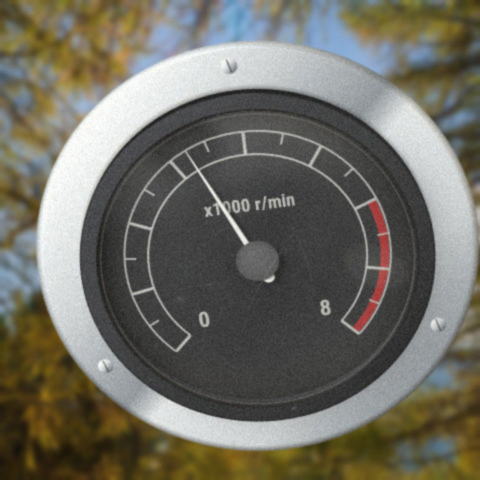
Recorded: 3250; rpm
